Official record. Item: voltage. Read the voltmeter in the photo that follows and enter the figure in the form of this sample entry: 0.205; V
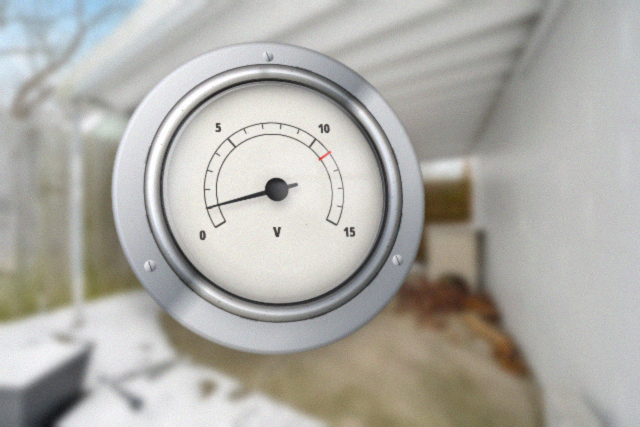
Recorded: 1; V
